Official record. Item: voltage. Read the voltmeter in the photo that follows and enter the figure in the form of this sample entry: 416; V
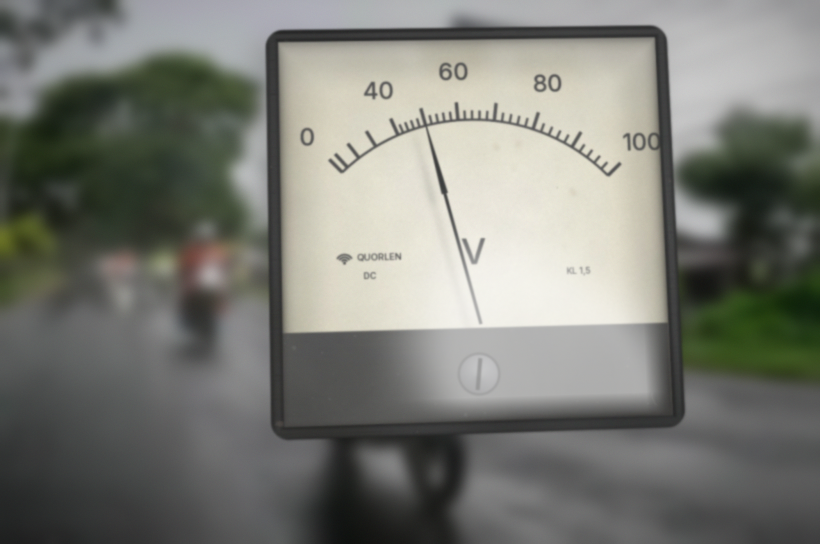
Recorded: 50; V
